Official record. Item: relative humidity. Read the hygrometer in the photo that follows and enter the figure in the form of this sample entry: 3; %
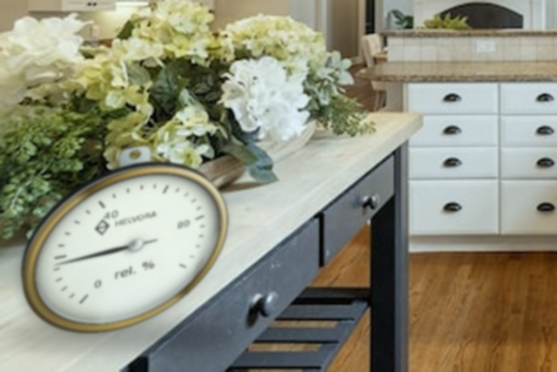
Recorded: 18; %
